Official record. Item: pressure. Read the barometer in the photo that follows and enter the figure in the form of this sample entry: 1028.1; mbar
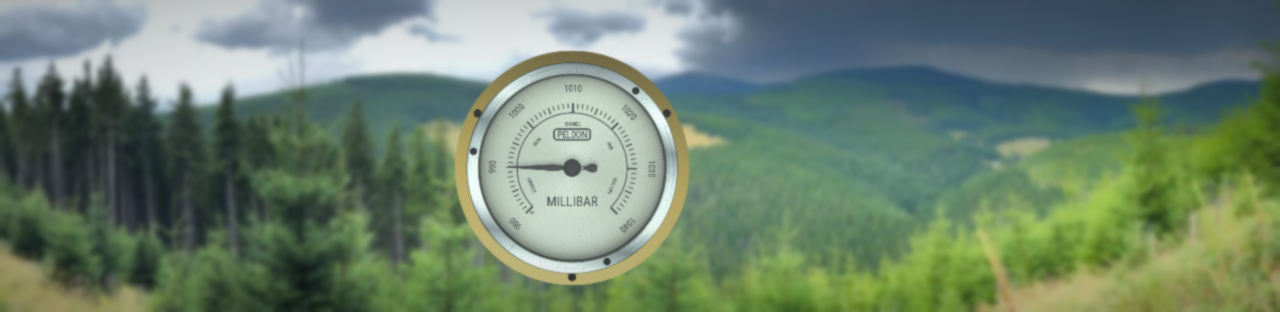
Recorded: 990; mbar
